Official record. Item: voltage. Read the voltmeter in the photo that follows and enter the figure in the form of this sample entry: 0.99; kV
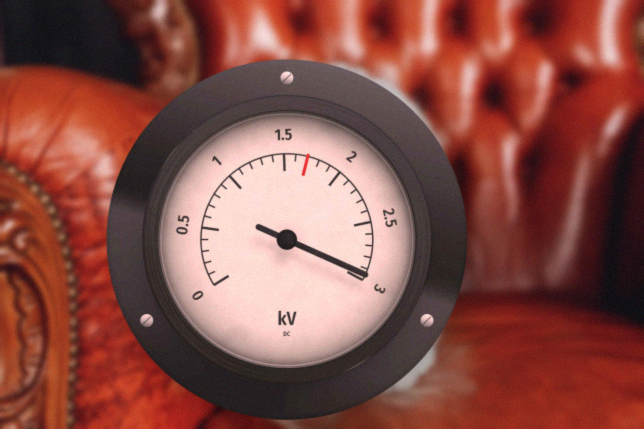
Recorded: 2.95; kV
